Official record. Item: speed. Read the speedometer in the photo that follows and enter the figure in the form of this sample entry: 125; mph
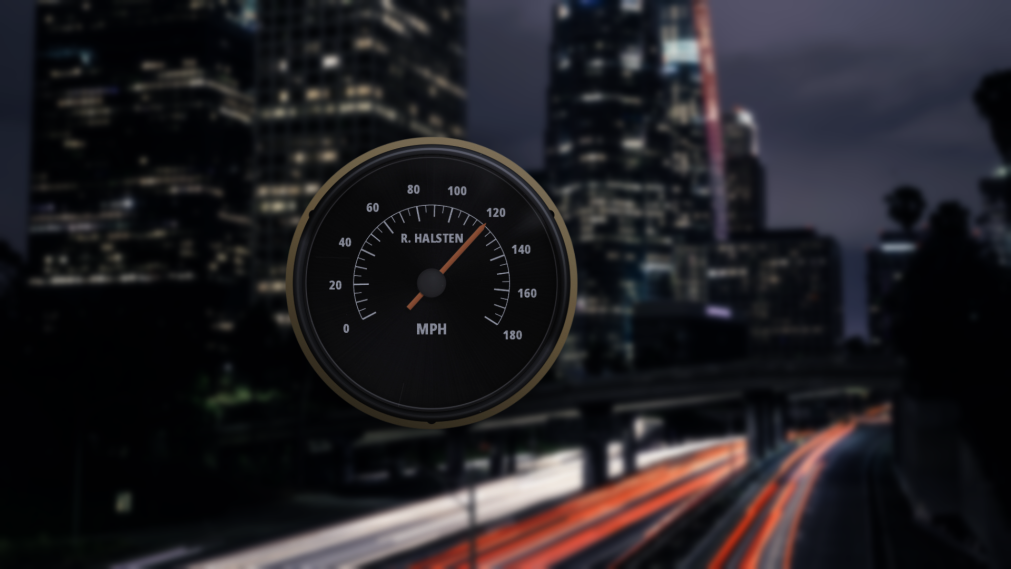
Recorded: 120; mph
